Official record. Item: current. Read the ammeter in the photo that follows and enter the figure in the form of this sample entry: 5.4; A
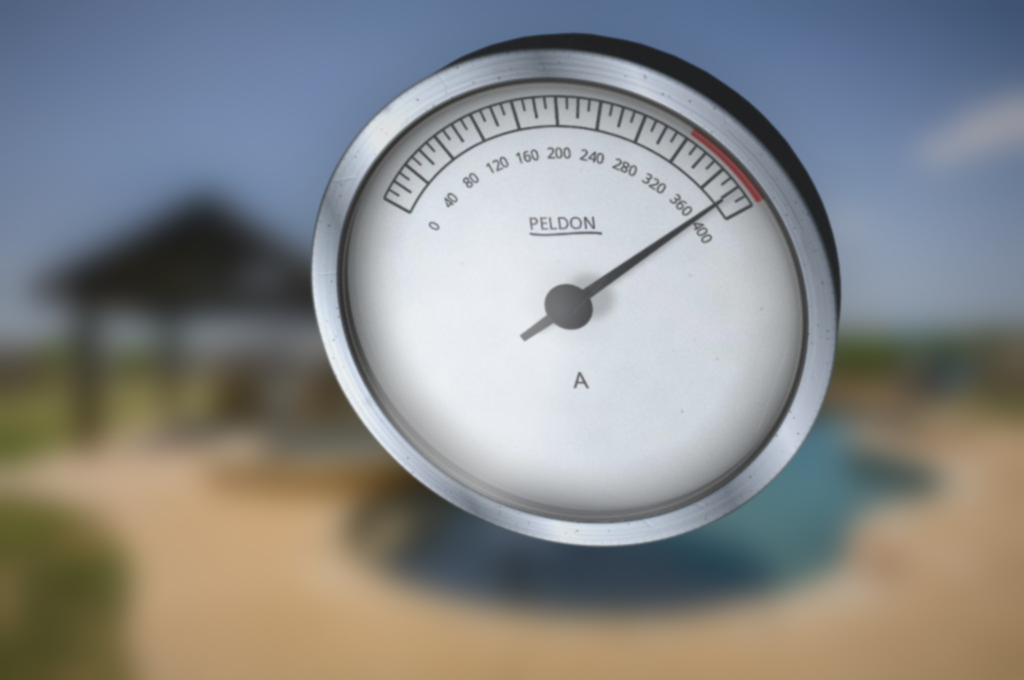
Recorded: 380; A
